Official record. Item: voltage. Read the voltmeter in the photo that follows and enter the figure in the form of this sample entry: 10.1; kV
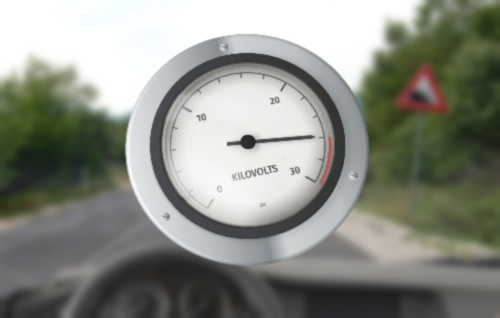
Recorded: 26; kV
